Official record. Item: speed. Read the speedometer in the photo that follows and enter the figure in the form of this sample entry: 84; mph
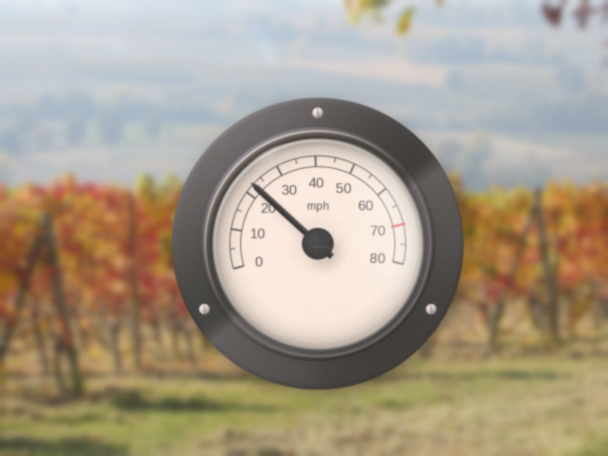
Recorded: 22.5; mph
